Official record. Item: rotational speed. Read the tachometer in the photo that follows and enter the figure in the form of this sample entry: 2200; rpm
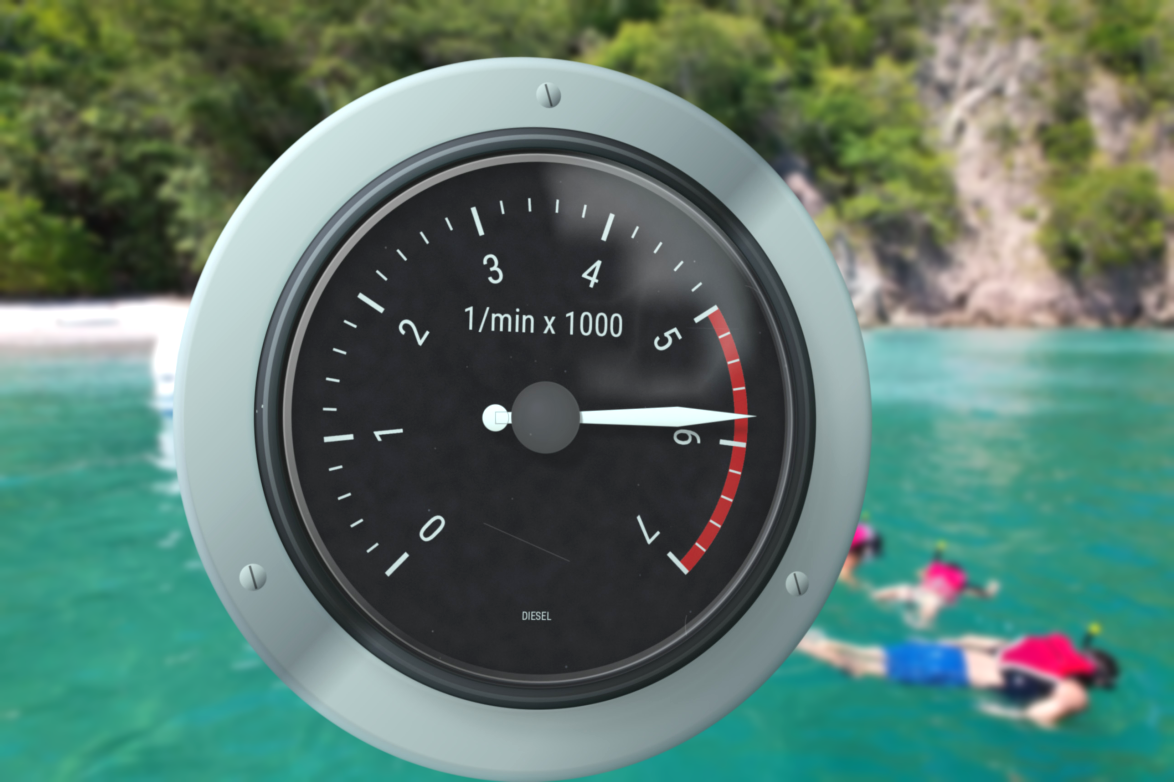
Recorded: 5800; rpm
